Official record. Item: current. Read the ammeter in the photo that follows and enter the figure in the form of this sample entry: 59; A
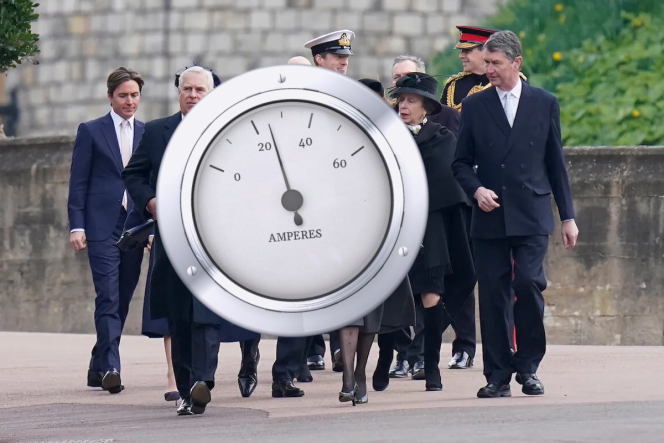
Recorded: 25; A
